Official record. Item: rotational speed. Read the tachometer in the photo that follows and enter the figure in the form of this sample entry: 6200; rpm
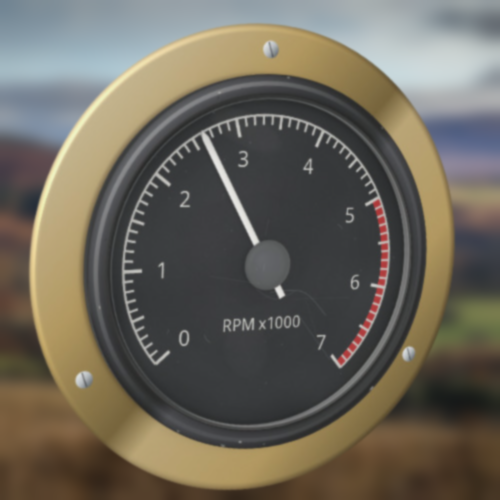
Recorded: 2600; rpm
